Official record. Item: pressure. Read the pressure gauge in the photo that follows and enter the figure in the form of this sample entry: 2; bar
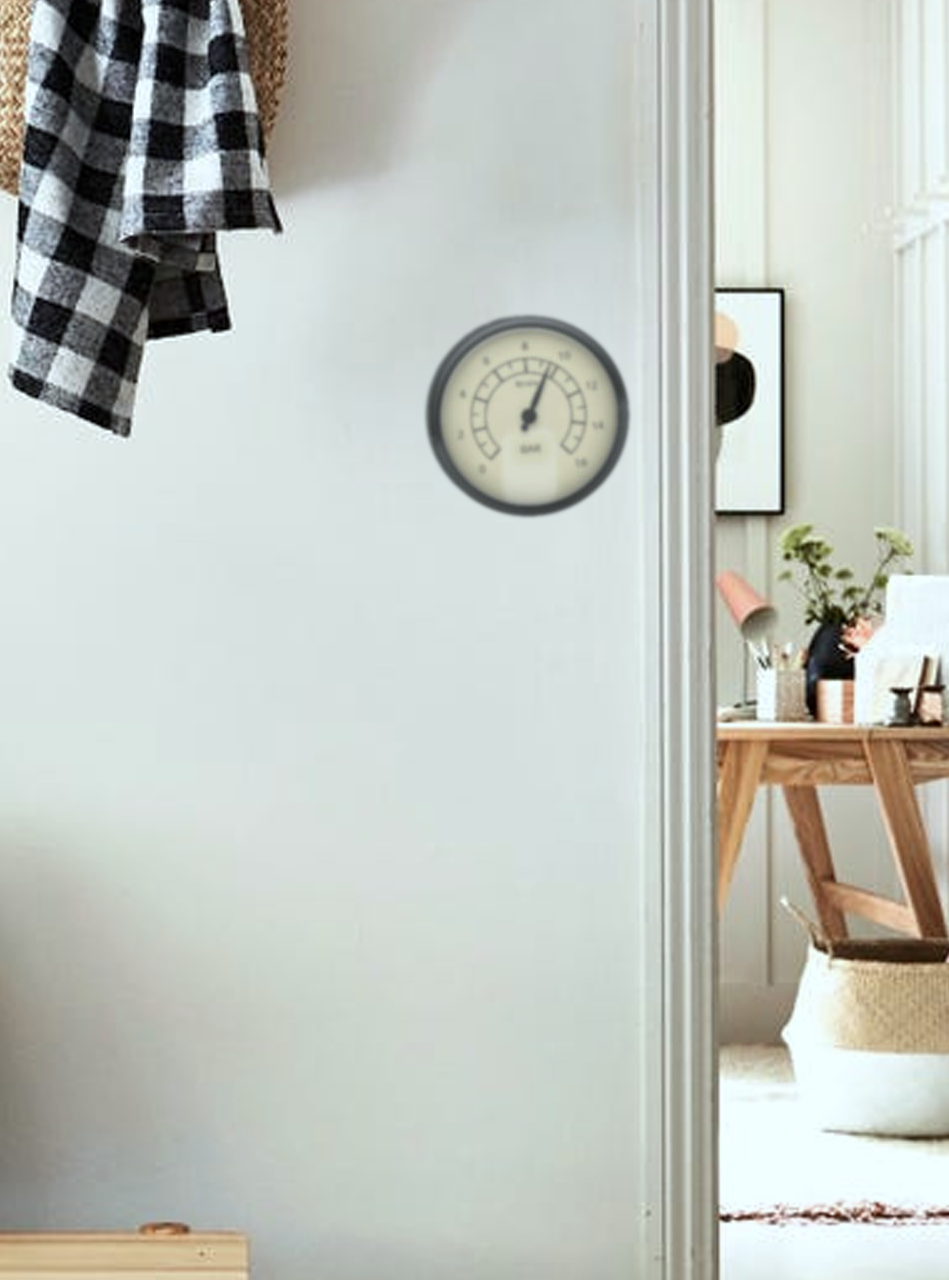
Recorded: 9.5; bar
